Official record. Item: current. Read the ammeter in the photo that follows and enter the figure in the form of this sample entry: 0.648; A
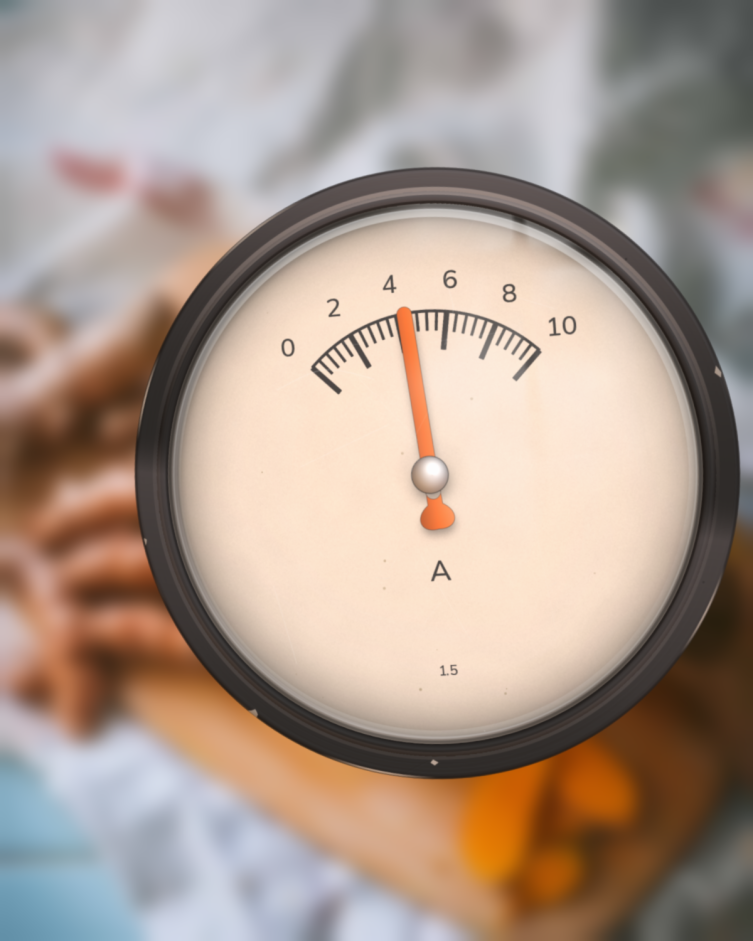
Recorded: 4.4; A
